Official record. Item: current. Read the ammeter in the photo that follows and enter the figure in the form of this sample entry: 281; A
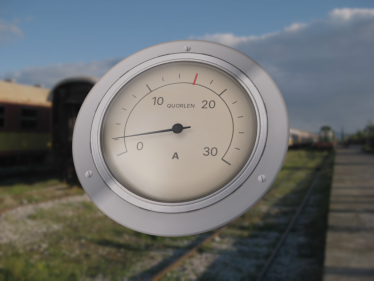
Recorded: 2; A
